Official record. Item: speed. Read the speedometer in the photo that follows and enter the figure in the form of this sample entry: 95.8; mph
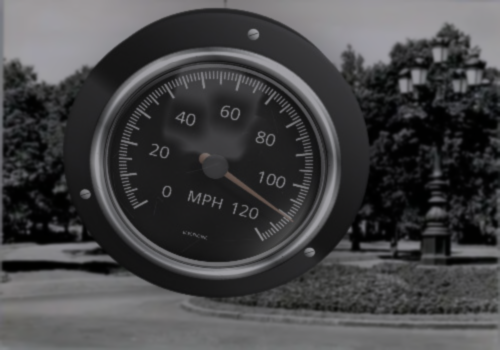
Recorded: 110; mph
